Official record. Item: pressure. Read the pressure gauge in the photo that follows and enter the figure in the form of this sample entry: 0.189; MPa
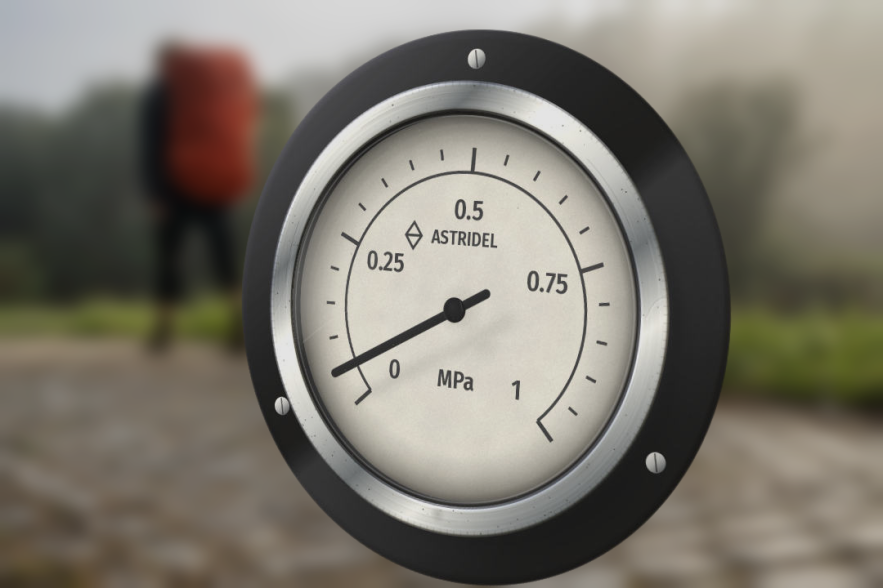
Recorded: 0.05; MPa
